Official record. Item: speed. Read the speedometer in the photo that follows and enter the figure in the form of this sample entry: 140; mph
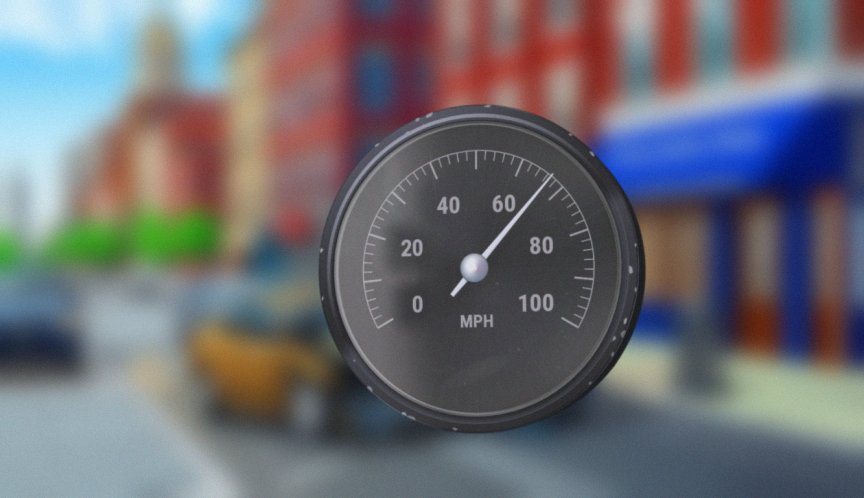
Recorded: 67; mph
